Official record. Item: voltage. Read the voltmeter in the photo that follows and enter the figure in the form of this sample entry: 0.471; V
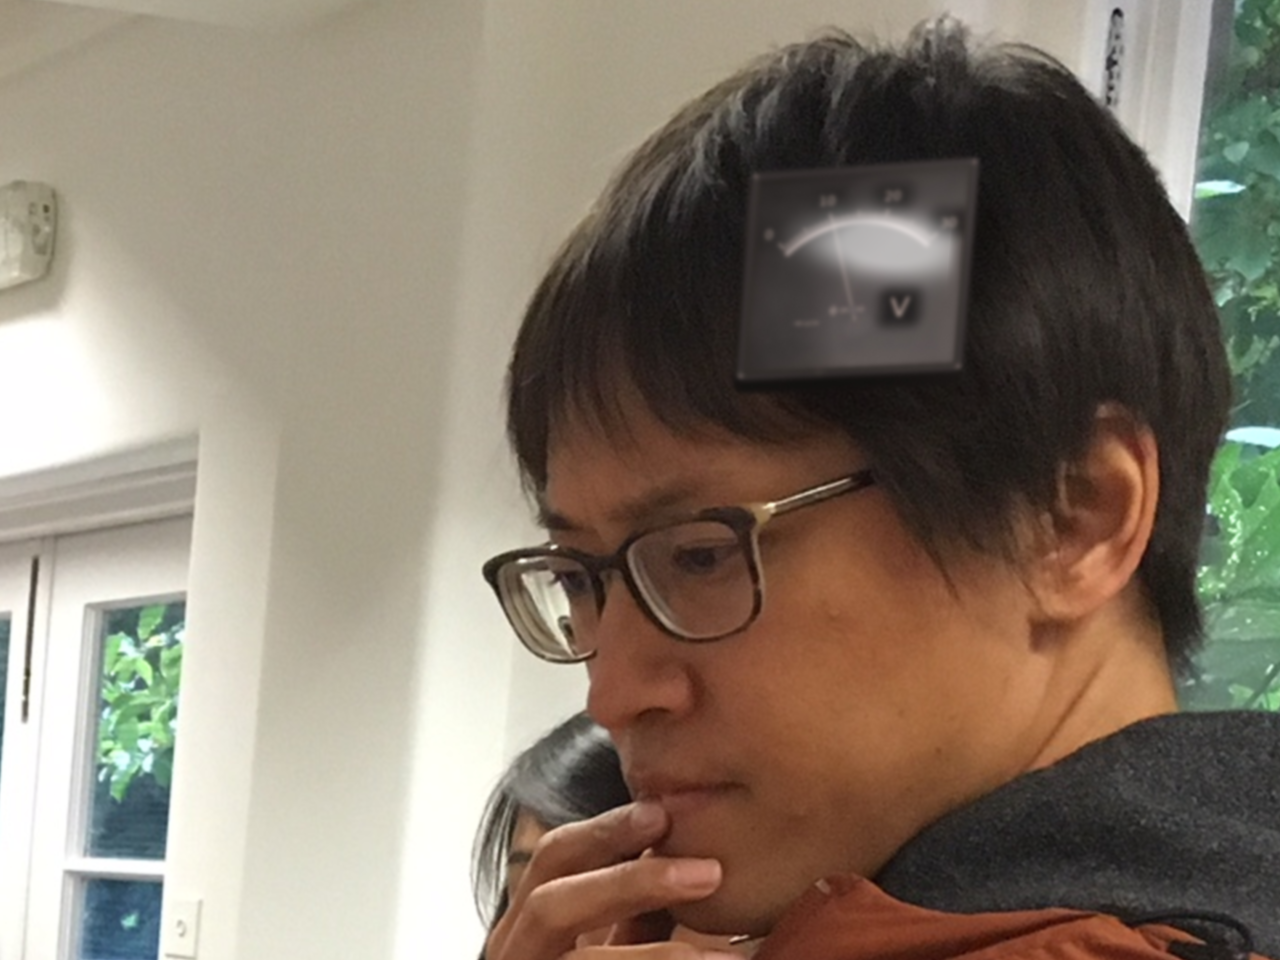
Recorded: 10; V
